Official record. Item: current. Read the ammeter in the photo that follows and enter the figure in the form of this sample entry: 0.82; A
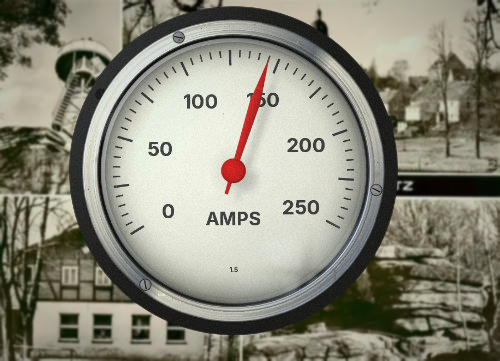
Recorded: 145; A
